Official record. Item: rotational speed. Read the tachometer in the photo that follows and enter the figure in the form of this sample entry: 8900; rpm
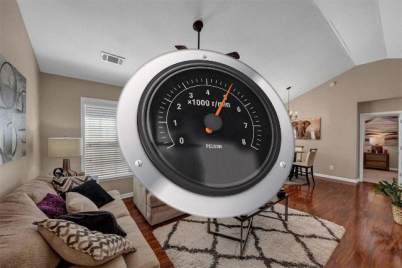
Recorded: 5000; rpm
